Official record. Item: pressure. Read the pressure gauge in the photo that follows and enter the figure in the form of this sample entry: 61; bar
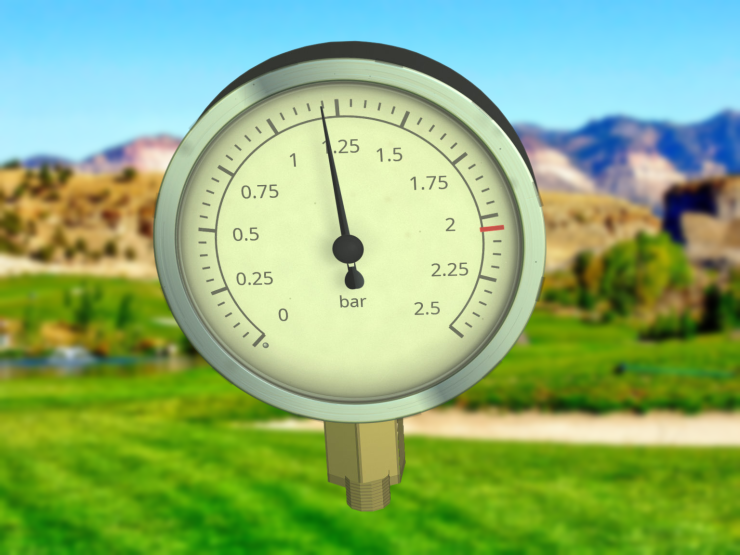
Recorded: 1.2; bar
